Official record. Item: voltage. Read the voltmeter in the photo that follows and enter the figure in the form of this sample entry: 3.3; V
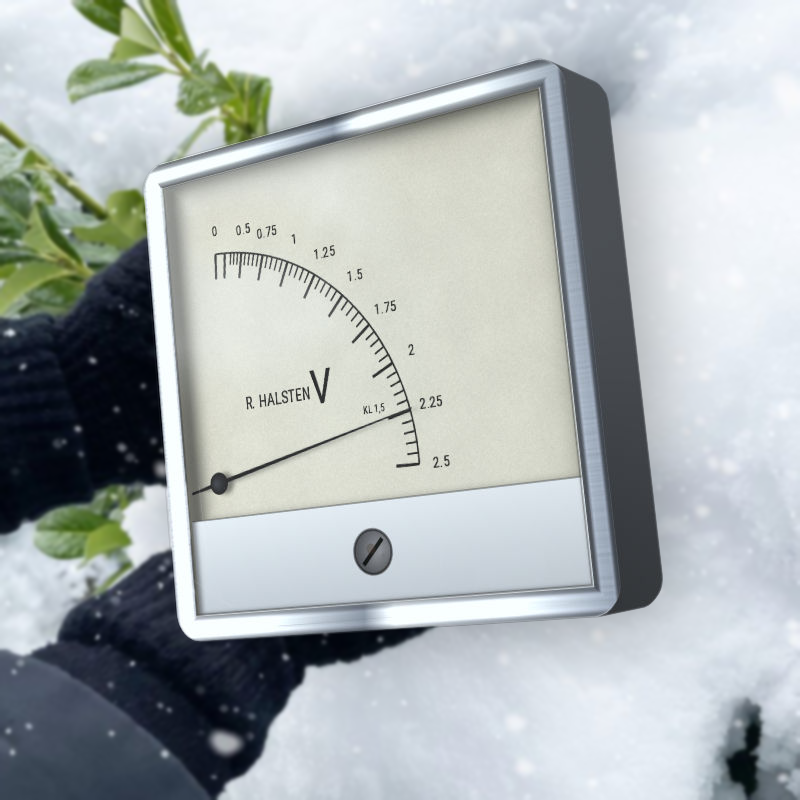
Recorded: 2.25; V
